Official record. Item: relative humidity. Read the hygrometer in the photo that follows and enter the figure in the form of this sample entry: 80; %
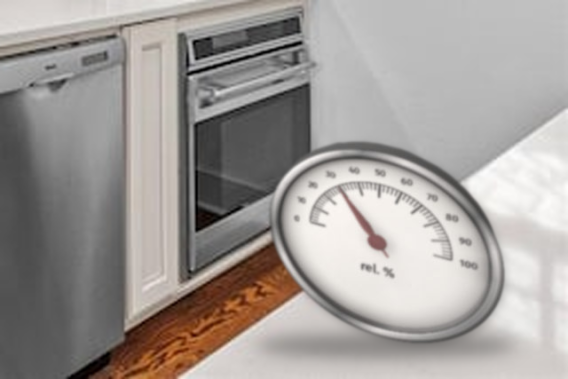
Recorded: 30; %
